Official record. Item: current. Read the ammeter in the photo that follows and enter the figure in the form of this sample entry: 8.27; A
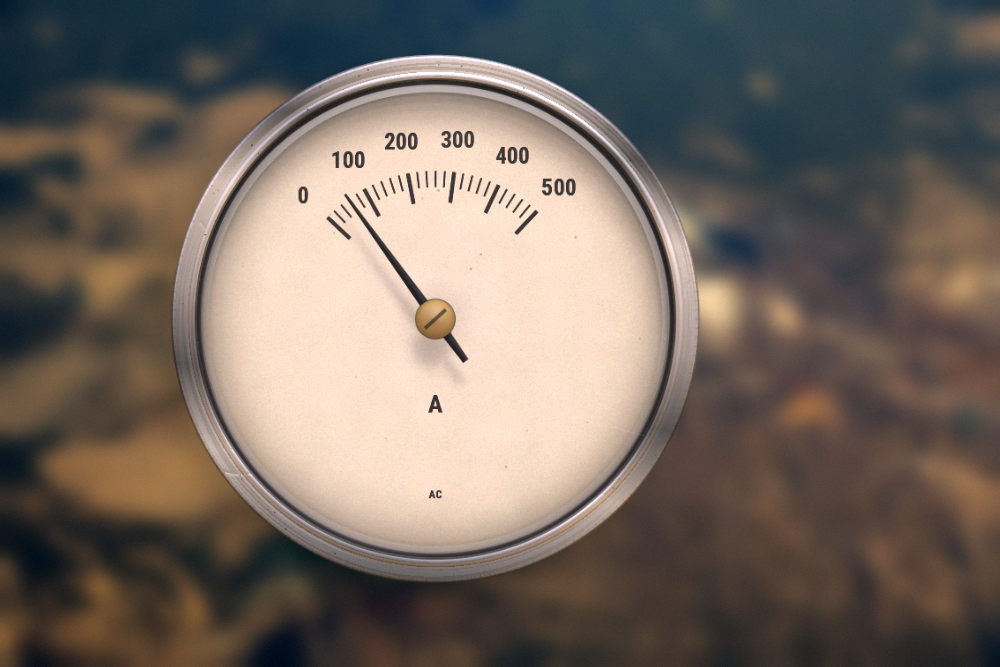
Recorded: 60; A
